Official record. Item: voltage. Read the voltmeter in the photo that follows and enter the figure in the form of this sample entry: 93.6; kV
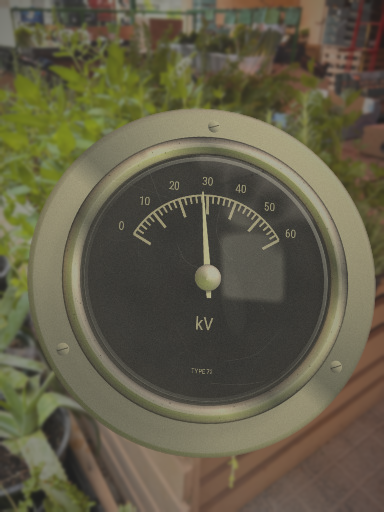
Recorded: 28; kV
